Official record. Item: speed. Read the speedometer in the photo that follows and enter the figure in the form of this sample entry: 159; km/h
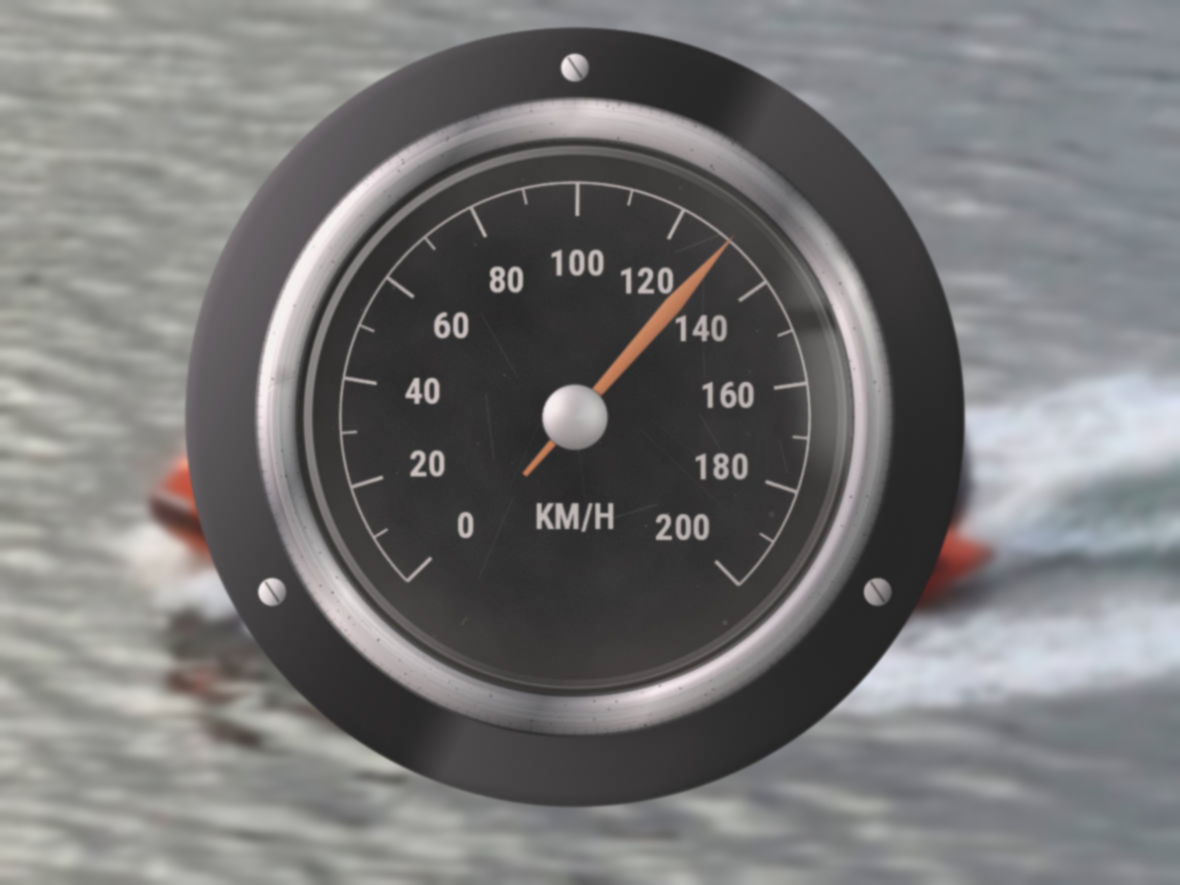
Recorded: 130; km/h
